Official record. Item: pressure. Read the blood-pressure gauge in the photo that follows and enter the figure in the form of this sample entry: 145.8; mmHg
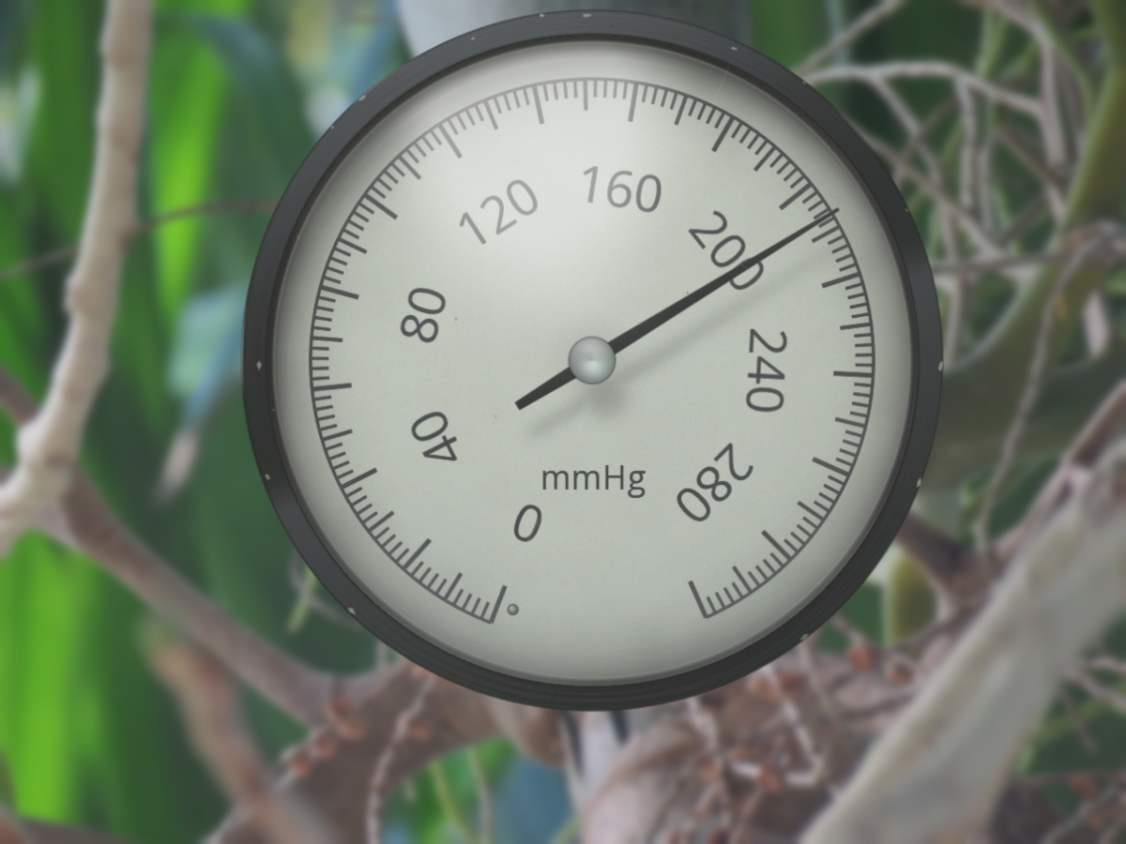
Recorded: 207; mmHg
